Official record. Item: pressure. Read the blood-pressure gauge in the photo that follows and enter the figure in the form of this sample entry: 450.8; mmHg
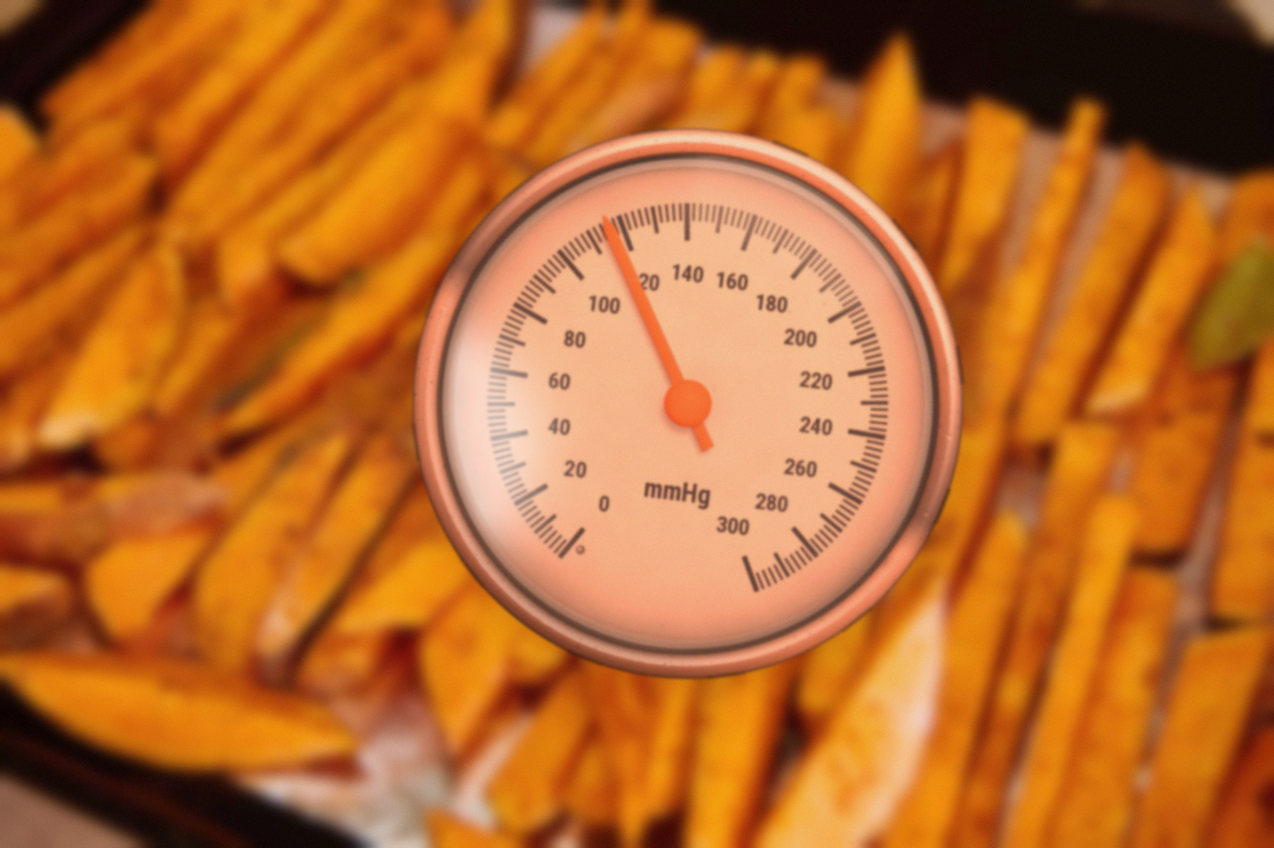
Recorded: 116; mmHg
